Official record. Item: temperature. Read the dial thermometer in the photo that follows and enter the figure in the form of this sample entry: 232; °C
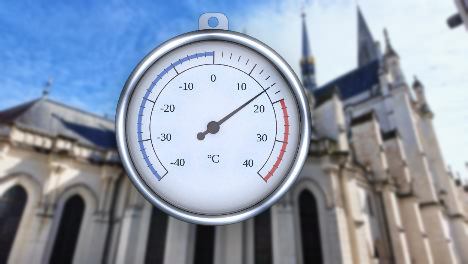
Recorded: 16; °C
